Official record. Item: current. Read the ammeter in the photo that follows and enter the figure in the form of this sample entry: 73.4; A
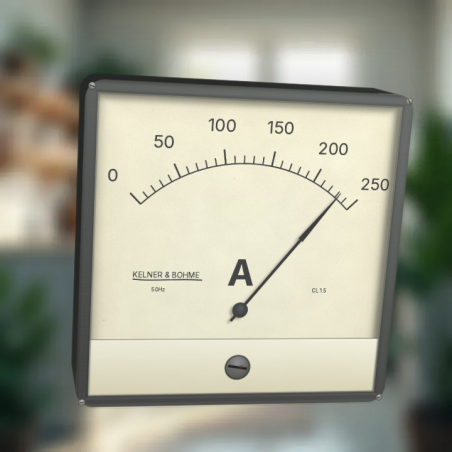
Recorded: 230; A
